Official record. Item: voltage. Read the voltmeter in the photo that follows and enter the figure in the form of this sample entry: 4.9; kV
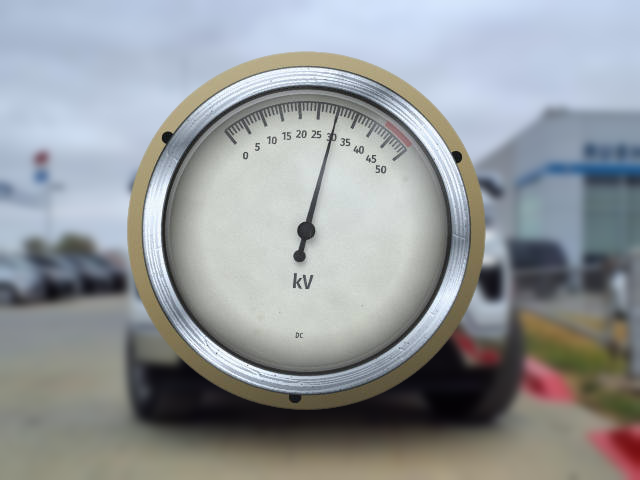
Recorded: 30; kV
